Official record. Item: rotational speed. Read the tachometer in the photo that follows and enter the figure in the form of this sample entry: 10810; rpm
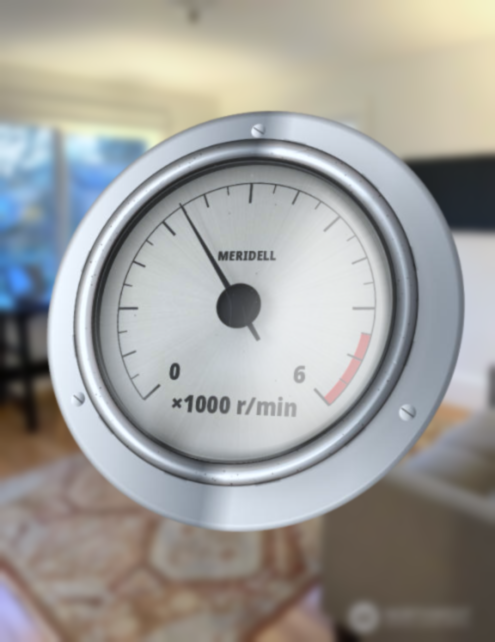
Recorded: 2250; rpm
